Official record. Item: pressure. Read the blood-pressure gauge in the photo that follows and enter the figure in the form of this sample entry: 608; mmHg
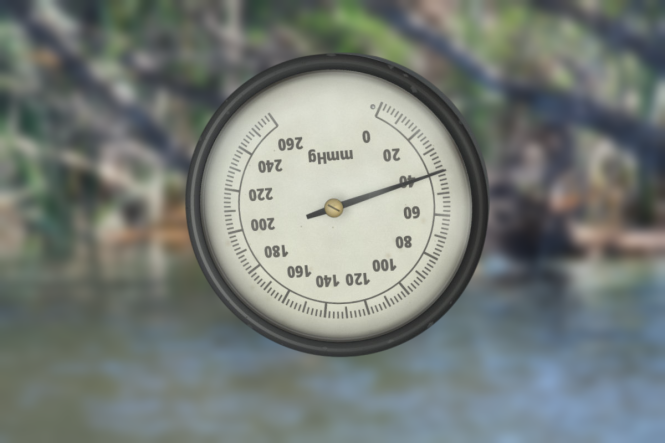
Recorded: 40; mmHg
